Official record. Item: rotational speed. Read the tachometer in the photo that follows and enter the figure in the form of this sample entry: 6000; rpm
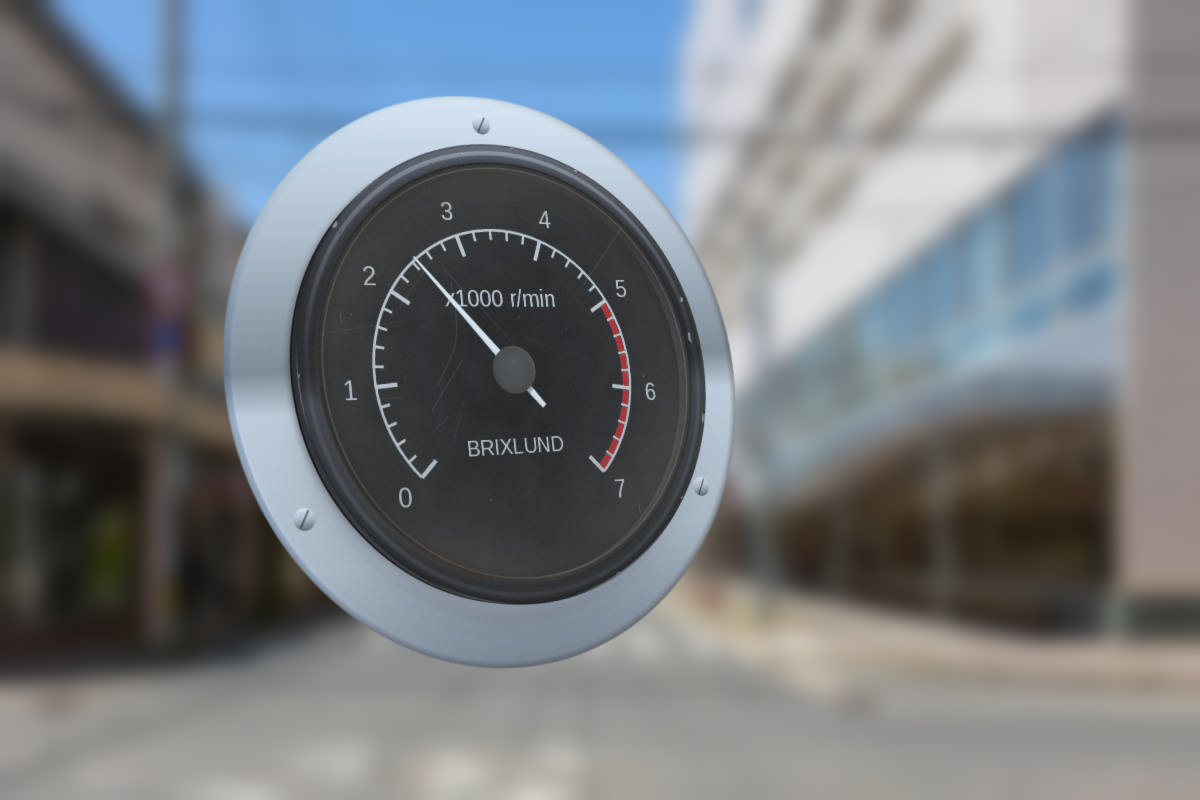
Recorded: 2400; rpm
